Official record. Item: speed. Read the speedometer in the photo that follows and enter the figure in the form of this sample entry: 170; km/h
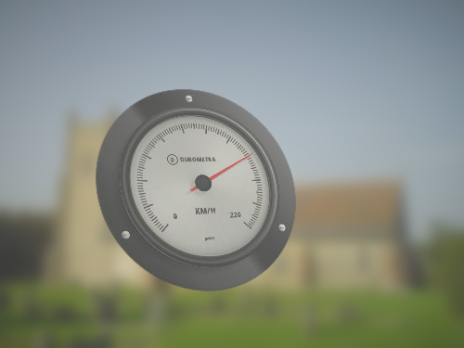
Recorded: 160; km/h
